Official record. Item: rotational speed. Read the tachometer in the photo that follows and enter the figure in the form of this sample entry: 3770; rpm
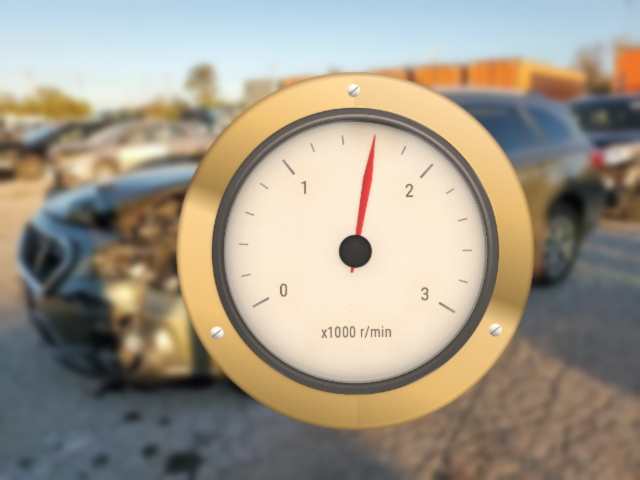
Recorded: 1600; rpm
